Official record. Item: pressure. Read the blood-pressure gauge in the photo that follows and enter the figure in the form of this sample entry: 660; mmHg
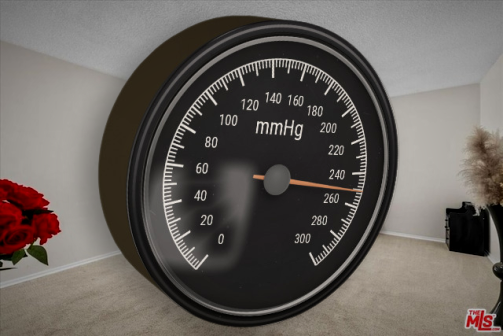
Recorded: 250; mmHg
